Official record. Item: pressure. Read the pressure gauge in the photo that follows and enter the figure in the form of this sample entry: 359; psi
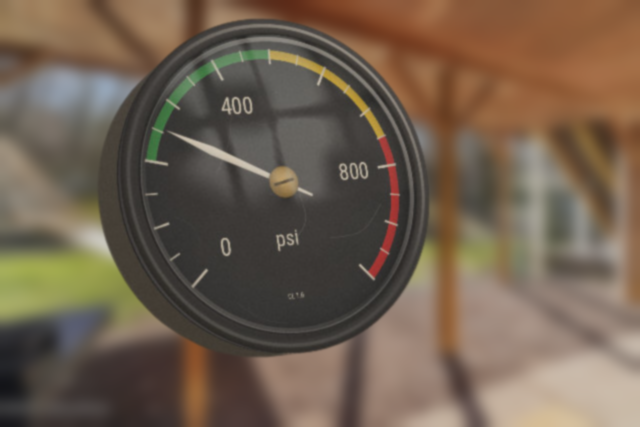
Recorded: 250; psi
